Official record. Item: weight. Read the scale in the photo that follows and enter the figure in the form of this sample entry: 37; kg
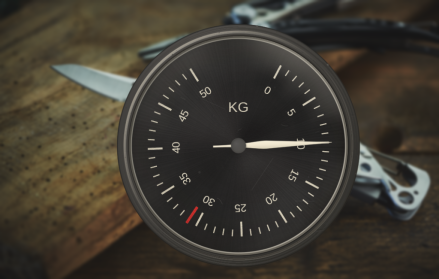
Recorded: 10; kg
